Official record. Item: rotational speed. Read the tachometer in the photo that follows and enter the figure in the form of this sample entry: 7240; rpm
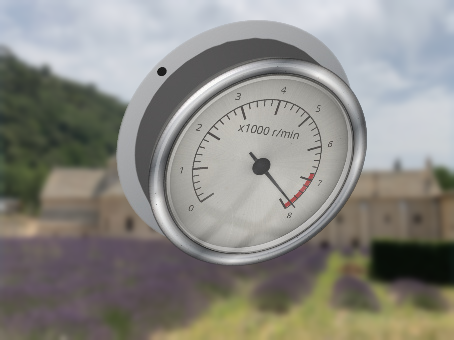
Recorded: 7800; rpm
